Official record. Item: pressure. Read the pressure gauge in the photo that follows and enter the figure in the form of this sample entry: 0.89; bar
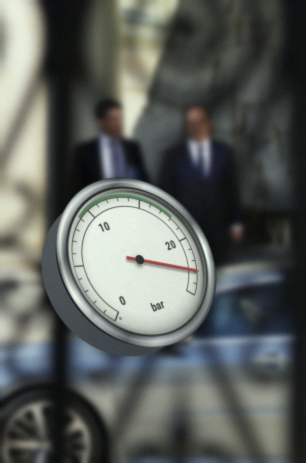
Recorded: 23; bar
